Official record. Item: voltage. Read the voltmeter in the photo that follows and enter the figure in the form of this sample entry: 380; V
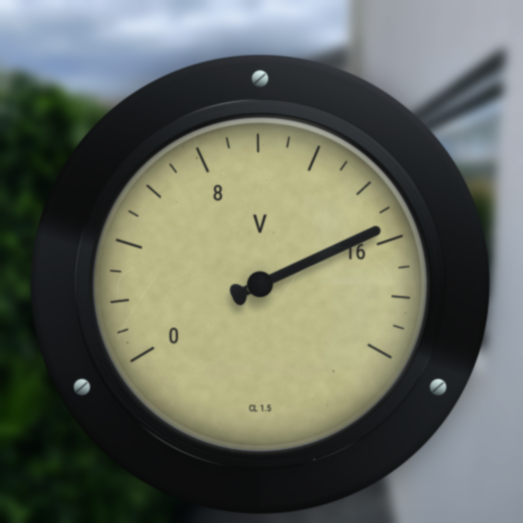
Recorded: 15.5; V
